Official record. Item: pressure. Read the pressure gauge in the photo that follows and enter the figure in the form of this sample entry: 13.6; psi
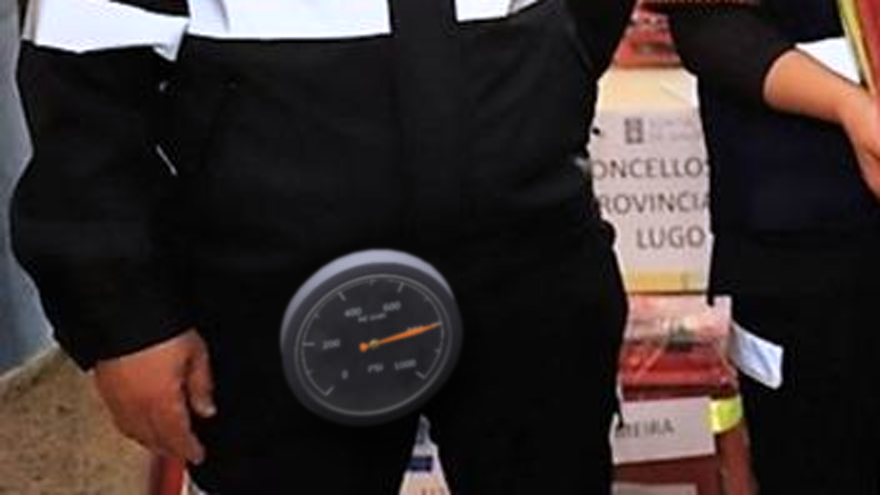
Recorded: 800; psi
